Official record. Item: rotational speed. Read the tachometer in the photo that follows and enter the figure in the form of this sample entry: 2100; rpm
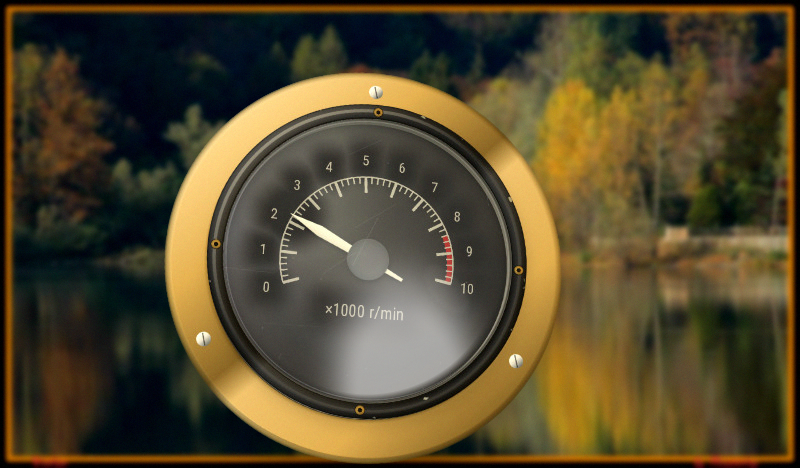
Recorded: 2200; rpm
